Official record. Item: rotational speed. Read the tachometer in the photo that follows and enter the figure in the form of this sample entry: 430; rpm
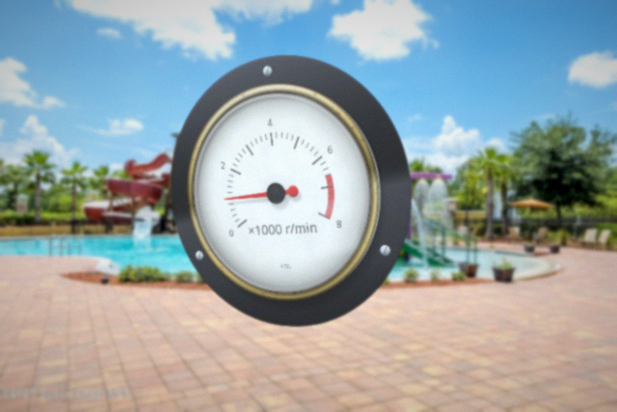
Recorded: 1000; rpm
